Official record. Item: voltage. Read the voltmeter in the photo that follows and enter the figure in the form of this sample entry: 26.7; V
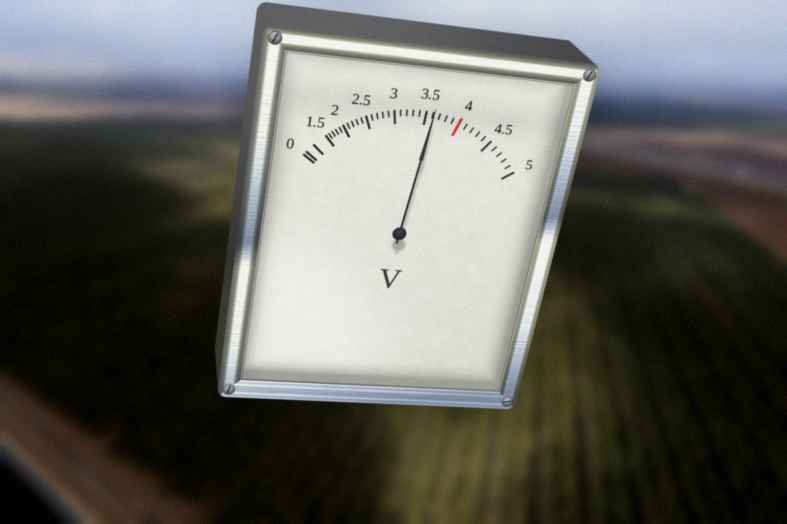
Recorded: 3.6; V
